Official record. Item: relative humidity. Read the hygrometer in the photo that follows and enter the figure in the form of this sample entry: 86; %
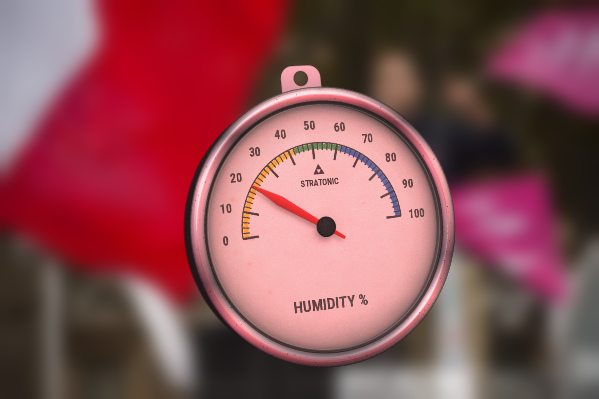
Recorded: 20; %
